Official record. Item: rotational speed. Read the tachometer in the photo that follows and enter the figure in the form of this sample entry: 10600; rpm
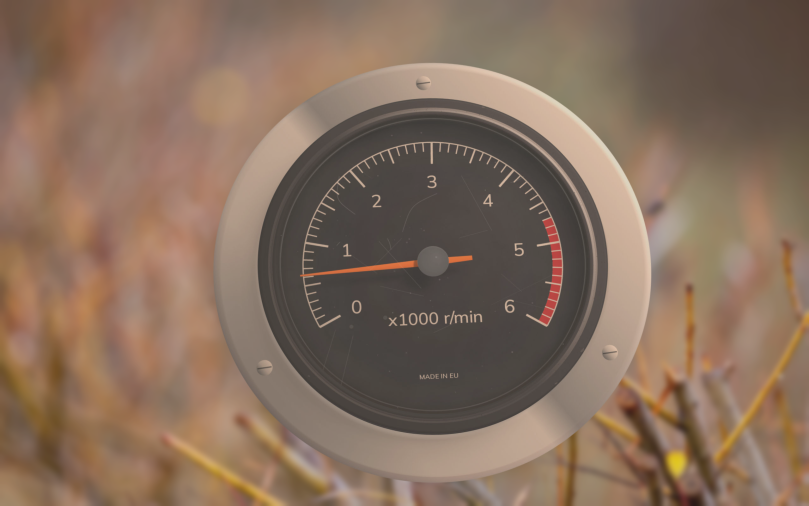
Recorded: 600; rpm
